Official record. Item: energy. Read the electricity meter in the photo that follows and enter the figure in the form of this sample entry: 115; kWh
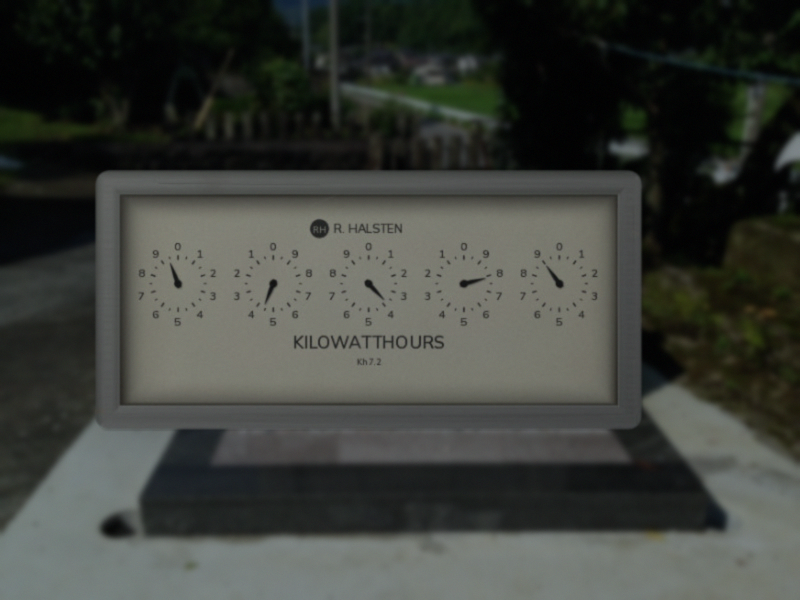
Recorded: 94379; kWh
